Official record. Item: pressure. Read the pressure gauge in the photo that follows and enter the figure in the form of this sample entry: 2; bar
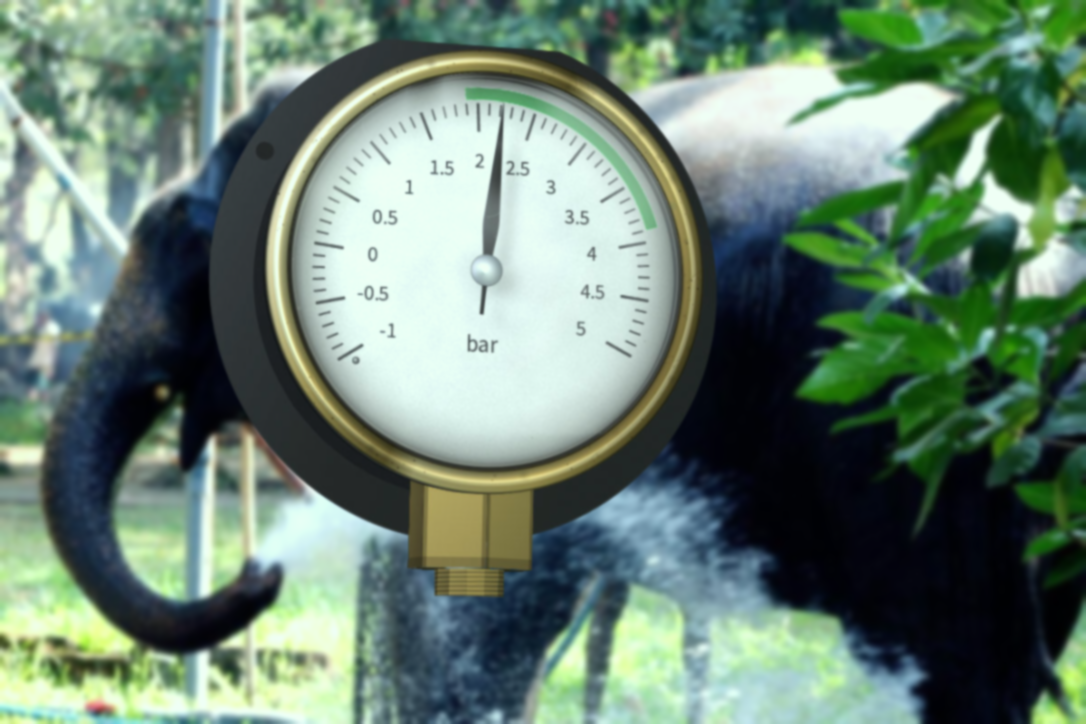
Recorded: 2.2; bar
